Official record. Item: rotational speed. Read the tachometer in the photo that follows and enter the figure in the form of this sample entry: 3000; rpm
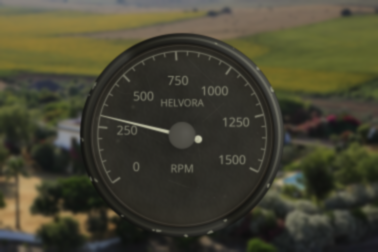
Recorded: 300; rpm
